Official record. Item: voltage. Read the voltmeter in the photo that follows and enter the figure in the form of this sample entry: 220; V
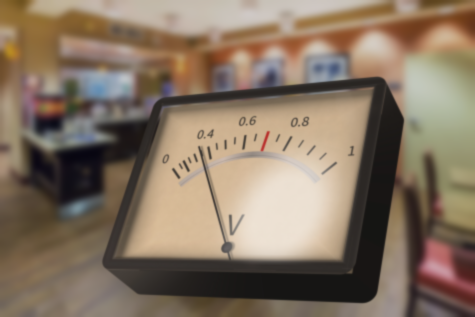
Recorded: 0.35; V
